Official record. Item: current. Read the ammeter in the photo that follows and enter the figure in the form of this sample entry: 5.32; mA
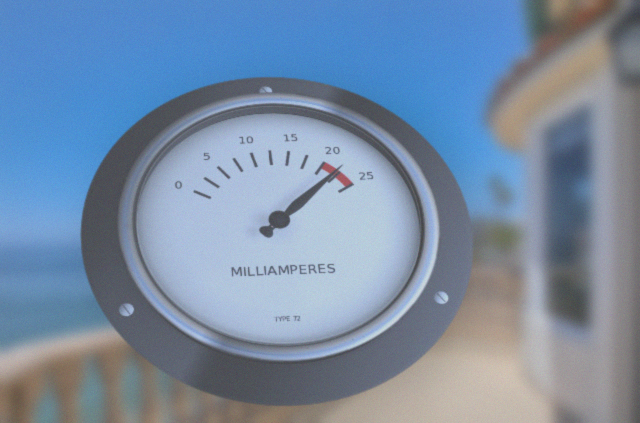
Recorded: 22.5; mA
